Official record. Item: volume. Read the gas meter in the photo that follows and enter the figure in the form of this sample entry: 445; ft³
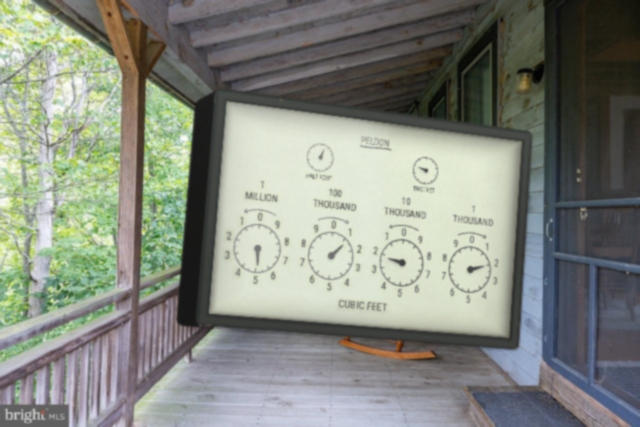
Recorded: 512200; ft³
